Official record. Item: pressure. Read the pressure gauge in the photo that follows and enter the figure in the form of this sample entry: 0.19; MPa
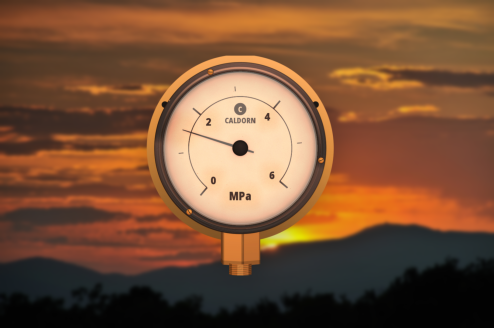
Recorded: 1.5; MPa
